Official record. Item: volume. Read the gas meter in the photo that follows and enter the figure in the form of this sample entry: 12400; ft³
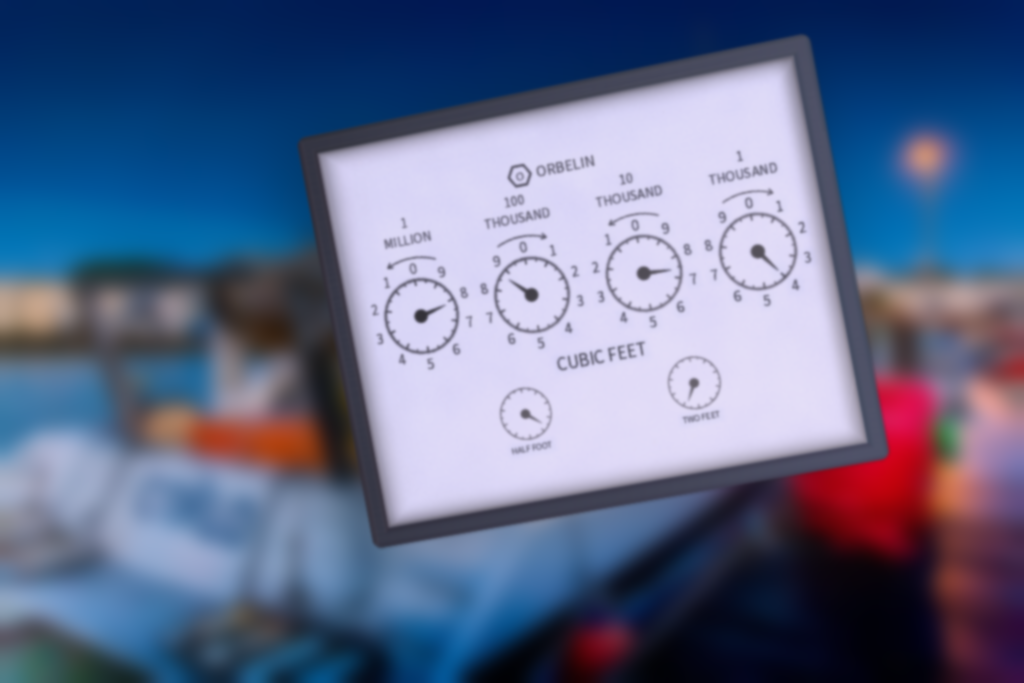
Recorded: 787400; ft³
